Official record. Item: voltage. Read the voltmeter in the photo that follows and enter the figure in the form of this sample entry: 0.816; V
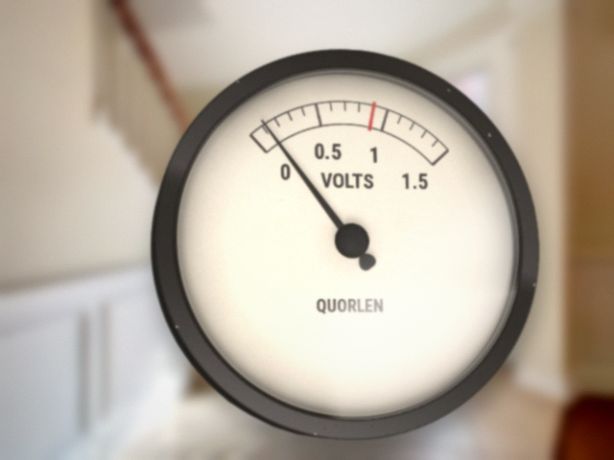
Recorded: 0.1; V
